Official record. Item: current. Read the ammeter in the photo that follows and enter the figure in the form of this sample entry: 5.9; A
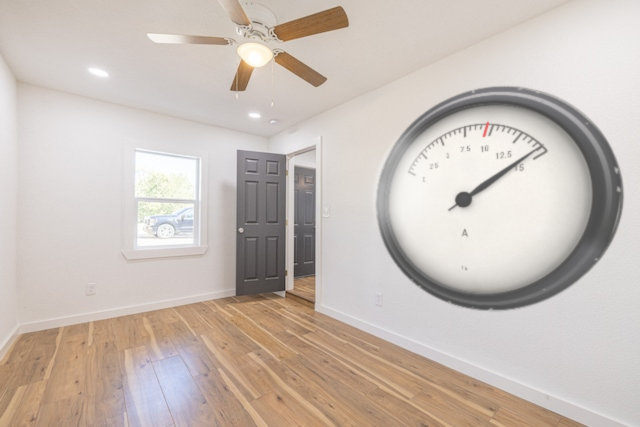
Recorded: 14.5; A
